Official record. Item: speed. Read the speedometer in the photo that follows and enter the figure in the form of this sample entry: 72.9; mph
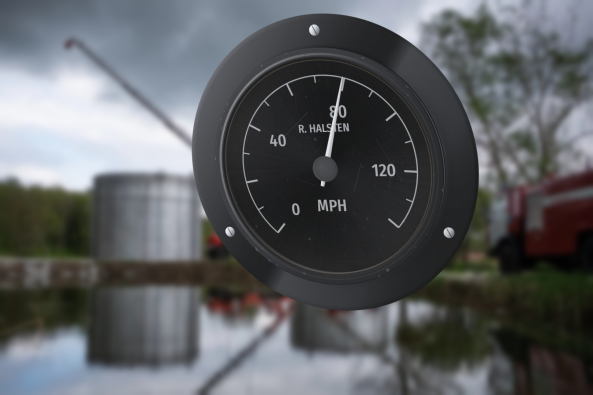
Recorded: 80; mph
